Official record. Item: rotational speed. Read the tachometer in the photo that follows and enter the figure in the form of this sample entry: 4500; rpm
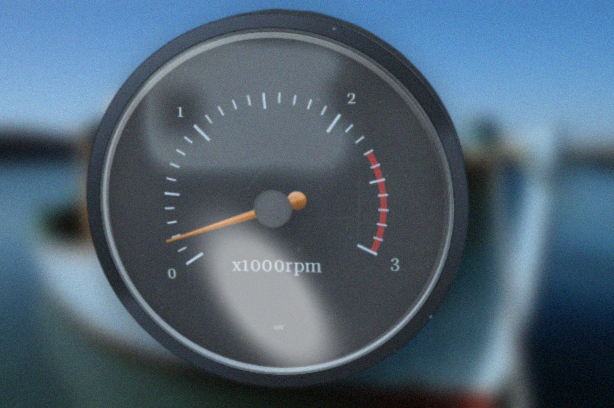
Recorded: 200; rpm
